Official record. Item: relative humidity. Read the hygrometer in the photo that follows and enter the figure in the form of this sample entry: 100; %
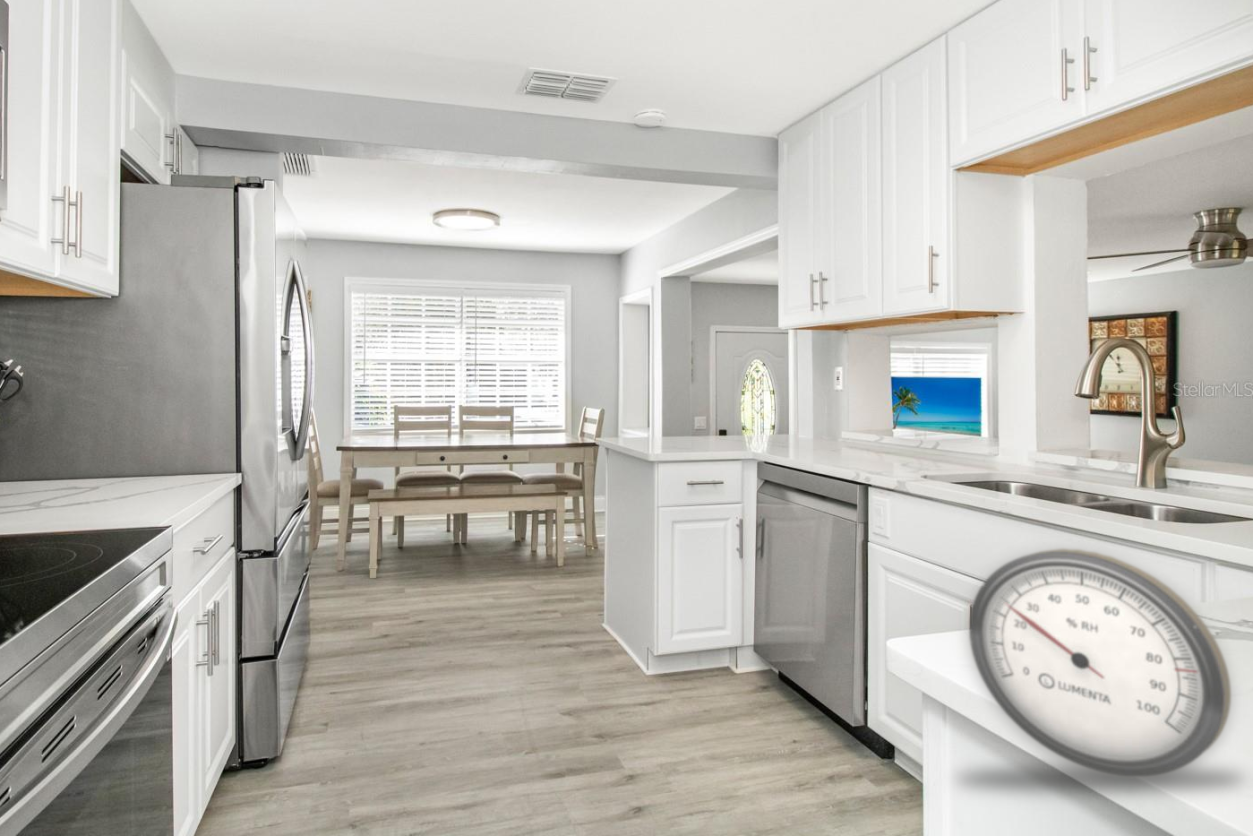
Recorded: 25; %
